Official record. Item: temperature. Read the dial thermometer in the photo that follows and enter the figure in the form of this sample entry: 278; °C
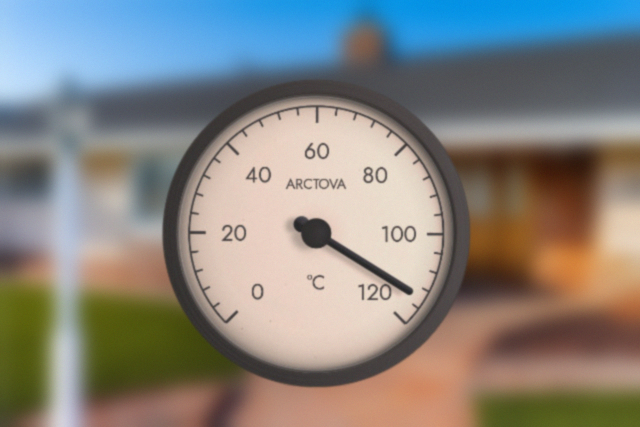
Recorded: 114; °C
